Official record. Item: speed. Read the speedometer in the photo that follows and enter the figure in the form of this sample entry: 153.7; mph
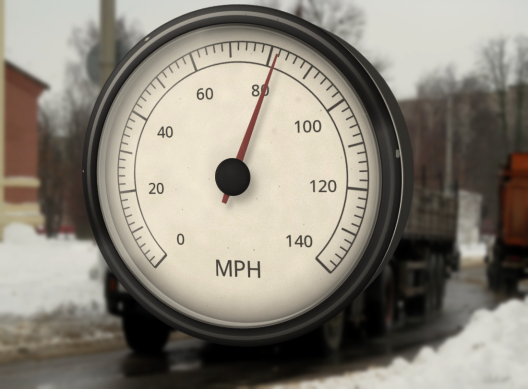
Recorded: 82; mph
